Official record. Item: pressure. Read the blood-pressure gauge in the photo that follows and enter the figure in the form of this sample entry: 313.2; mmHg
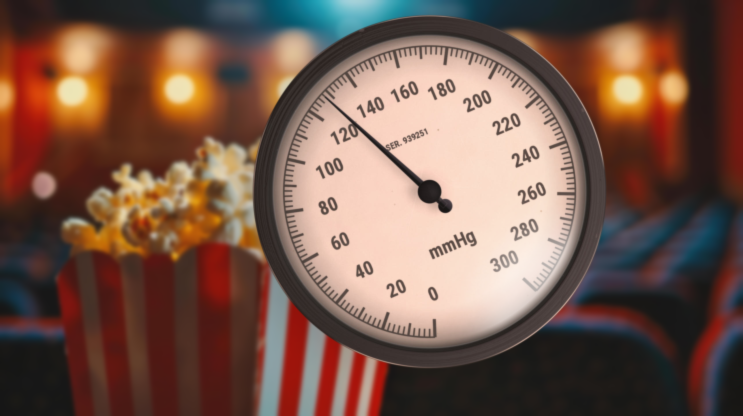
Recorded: 128; mmHg
